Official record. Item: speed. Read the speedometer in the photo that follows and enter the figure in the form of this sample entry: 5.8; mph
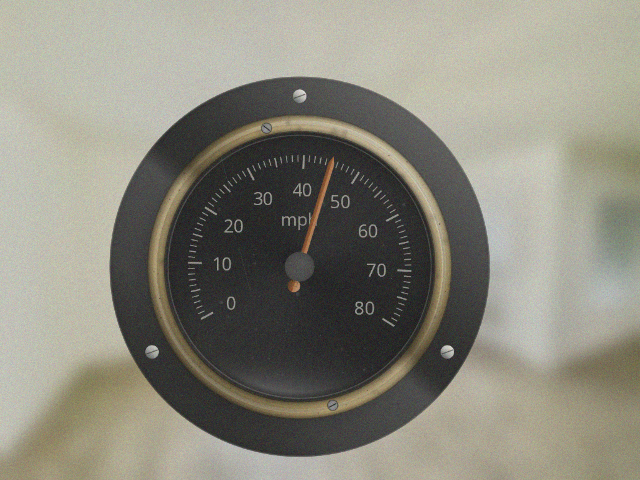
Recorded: 45; mph
